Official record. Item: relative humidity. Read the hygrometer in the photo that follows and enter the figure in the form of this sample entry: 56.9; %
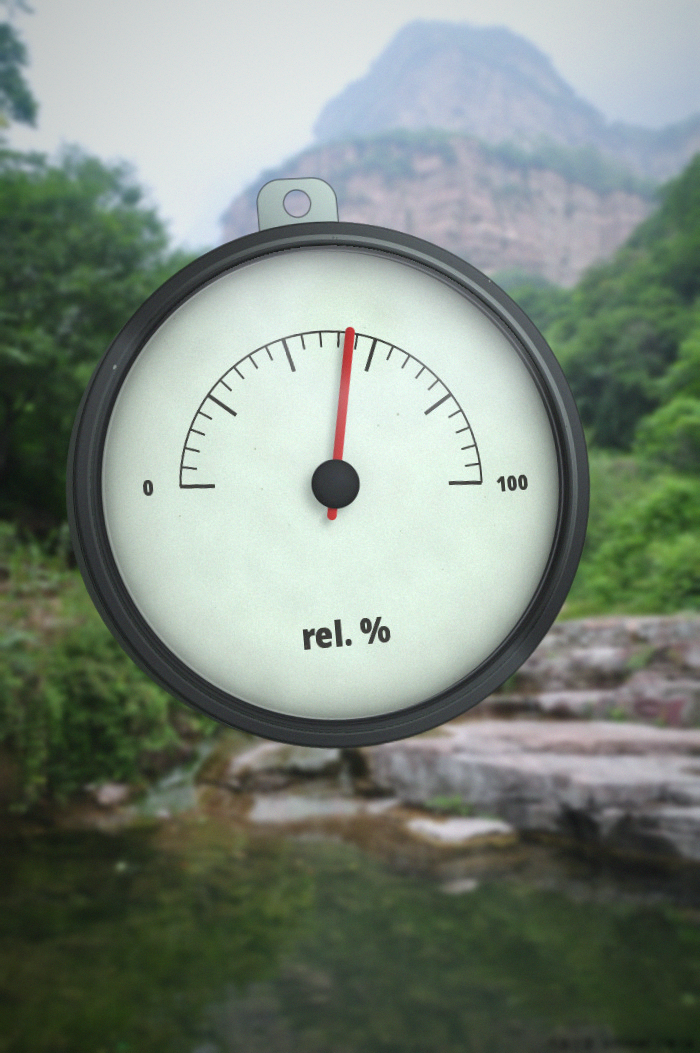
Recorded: 54; %
